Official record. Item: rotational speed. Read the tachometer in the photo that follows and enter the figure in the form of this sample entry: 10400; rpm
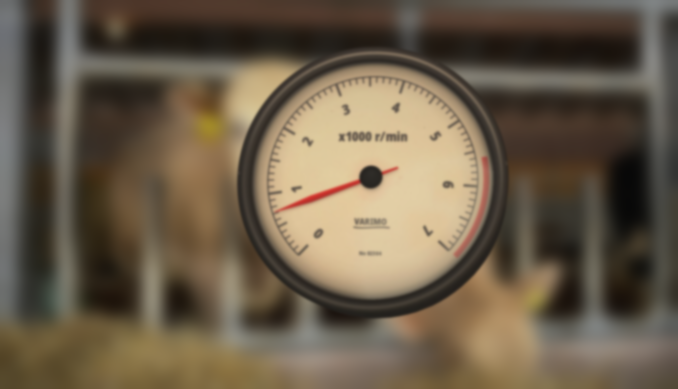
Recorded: 700; rpm
